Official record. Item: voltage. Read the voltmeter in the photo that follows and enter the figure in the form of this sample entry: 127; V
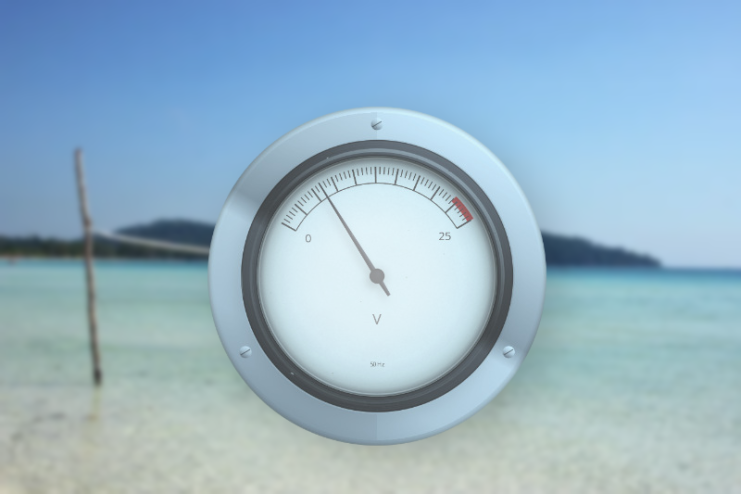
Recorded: 6; V
